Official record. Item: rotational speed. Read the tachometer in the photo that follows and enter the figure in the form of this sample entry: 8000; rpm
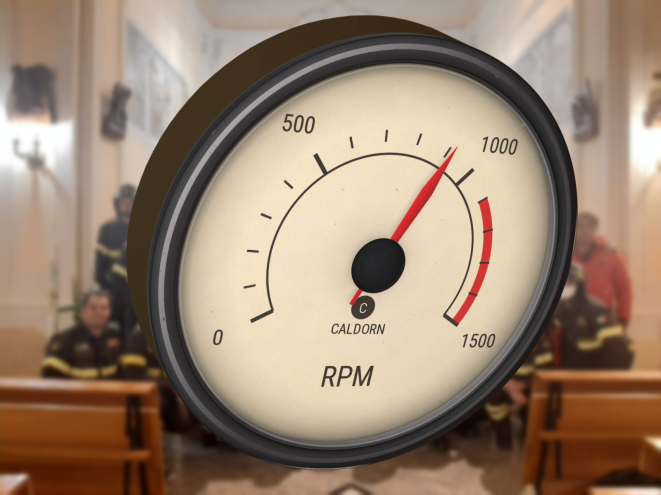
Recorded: 900; rpm
